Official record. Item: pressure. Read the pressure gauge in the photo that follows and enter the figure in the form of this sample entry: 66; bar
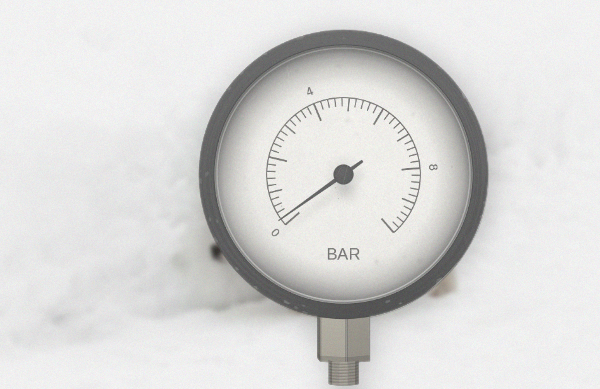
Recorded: 0.2; bar
